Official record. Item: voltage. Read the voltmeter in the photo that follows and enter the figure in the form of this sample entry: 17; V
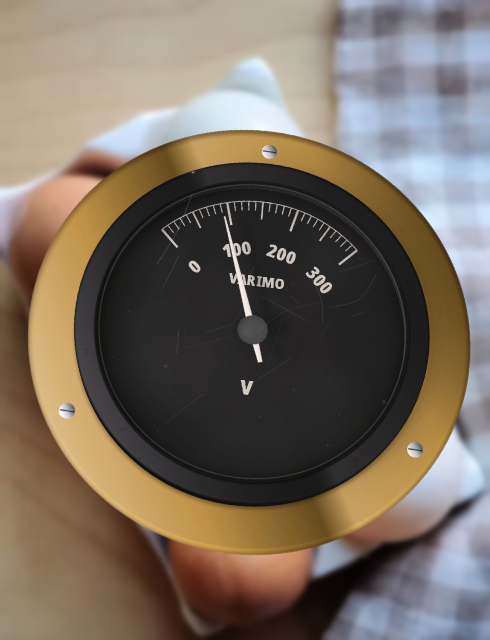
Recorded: 90; V
